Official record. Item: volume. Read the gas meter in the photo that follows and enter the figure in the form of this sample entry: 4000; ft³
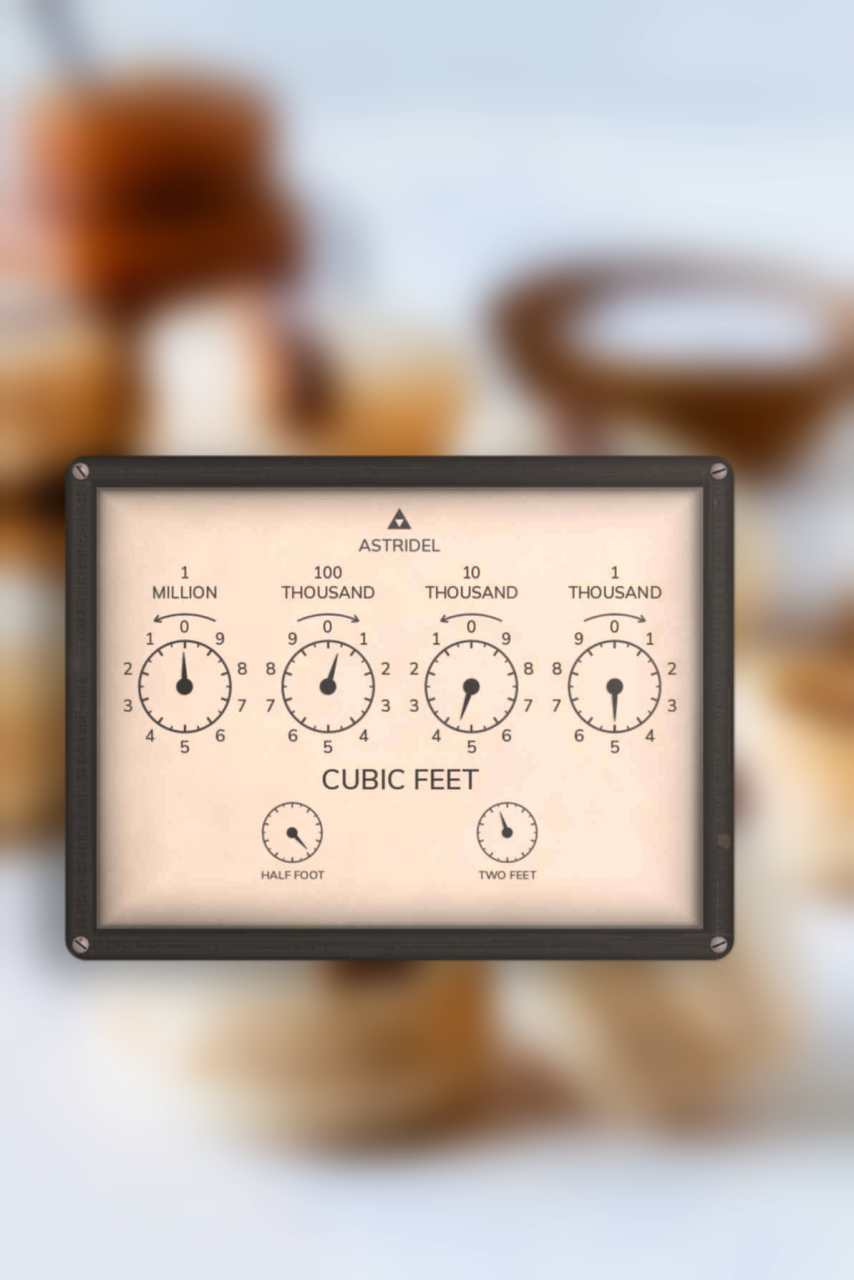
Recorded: 4500; ft³
